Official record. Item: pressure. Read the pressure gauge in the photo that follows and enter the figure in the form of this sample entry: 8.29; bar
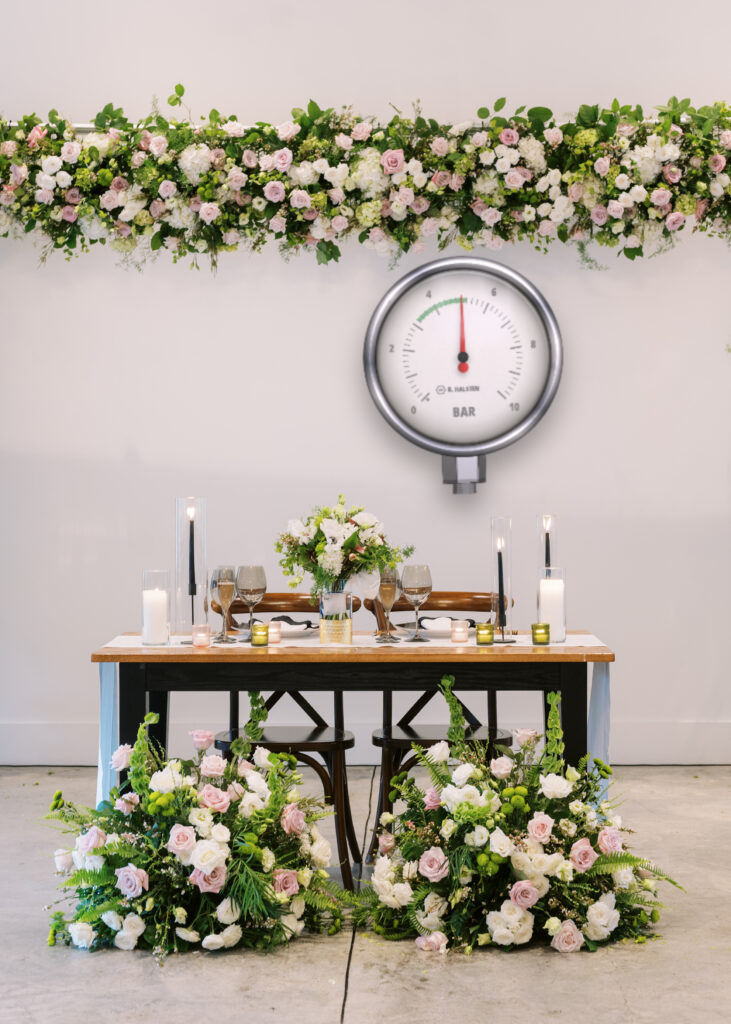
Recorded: 5; bar
